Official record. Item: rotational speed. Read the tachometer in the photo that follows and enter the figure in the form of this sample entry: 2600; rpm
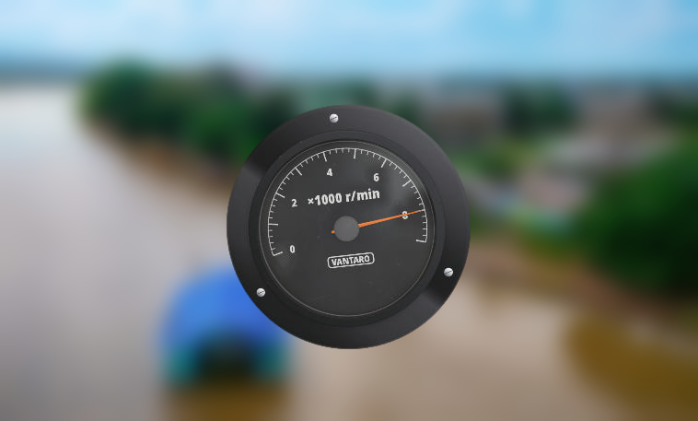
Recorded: 8000; rpm
